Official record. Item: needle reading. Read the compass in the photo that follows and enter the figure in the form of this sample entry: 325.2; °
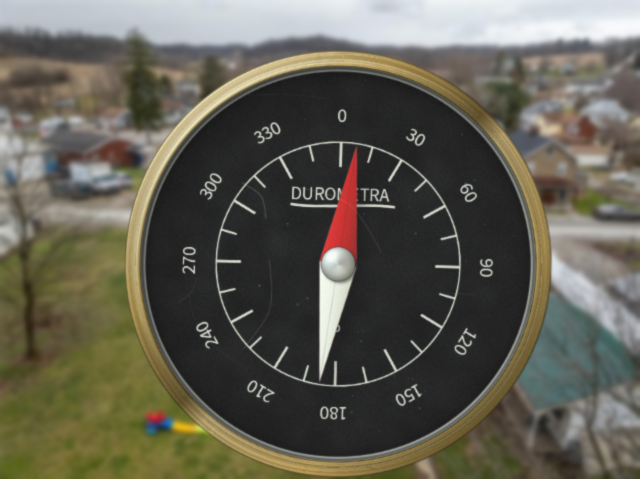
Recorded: 7.5; °
